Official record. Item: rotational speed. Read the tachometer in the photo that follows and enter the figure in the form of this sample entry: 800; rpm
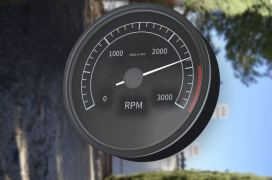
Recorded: 2400; rpm
